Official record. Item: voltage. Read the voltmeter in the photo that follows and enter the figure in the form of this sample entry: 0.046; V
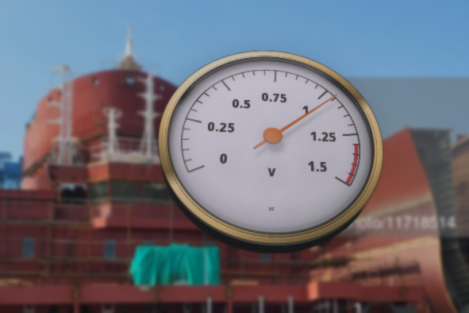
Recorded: 1.05; V
